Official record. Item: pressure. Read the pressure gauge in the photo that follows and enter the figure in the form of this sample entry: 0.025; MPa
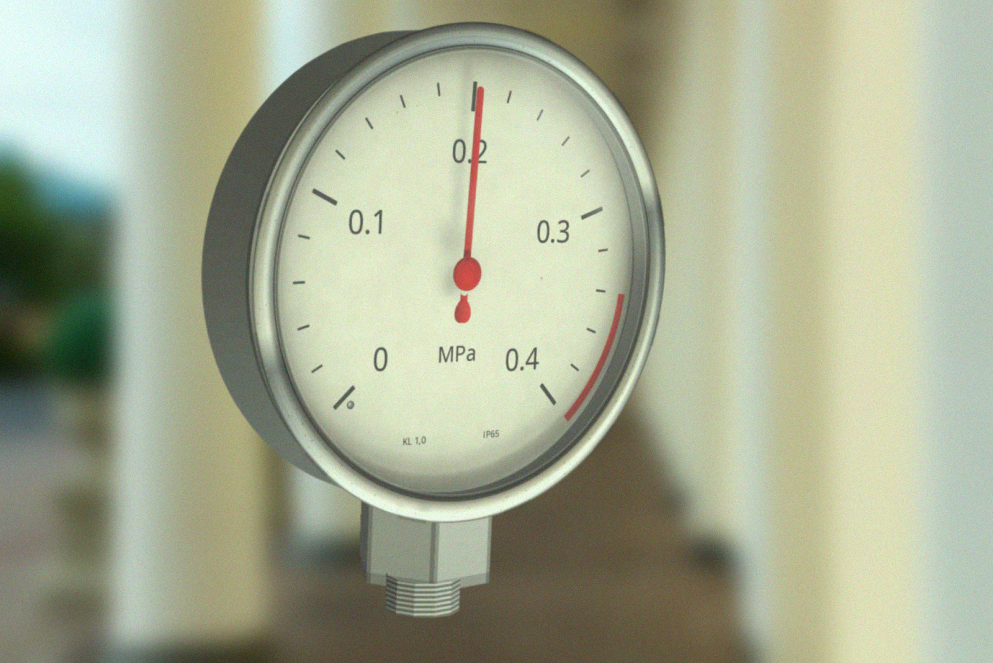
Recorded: 0.2; MPa
